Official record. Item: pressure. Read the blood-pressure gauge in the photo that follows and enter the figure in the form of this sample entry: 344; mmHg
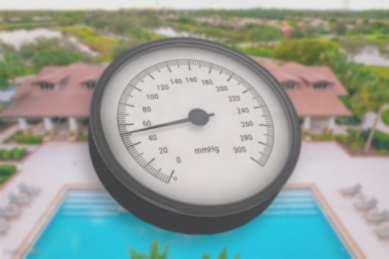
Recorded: 50; mmHg
